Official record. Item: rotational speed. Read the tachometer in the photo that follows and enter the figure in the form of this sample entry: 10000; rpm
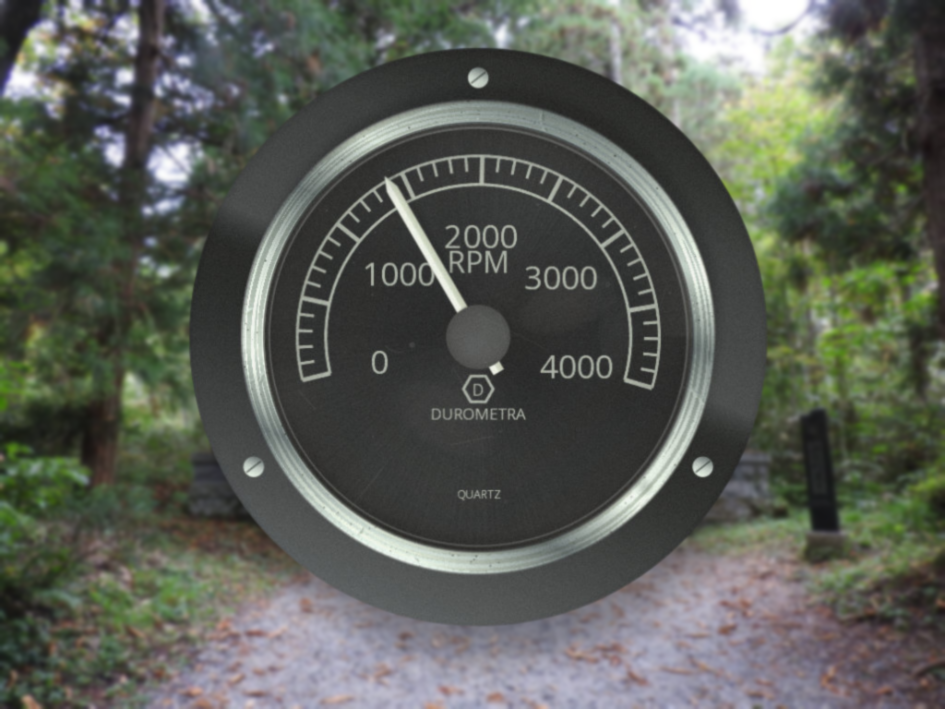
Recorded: 1400; rpm
